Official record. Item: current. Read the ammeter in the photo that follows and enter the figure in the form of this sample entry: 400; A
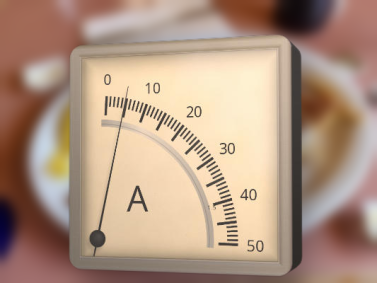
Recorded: 5; A
